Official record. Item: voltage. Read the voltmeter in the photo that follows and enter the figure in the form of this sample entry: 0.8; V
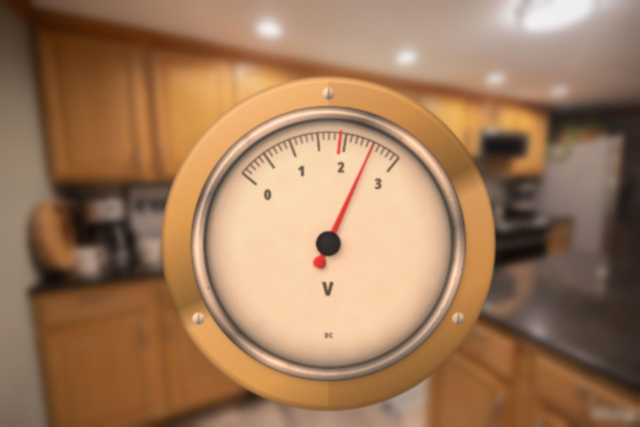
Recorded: 2.5; V
